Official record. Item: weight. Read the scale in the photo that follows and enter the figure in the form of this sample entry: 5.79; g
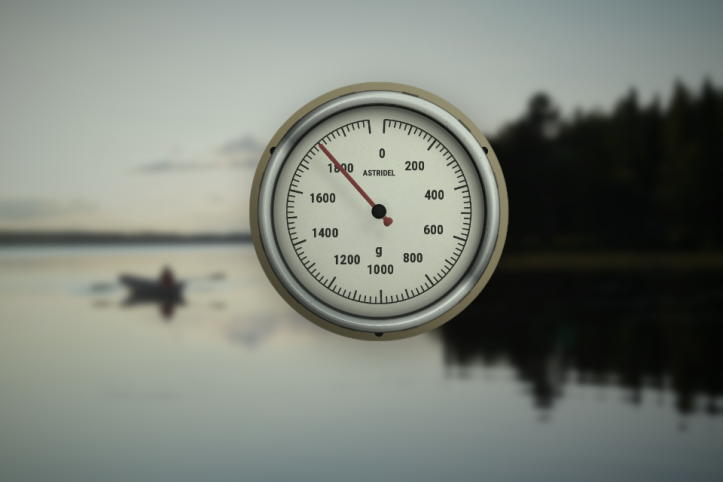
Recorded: 1800; g
